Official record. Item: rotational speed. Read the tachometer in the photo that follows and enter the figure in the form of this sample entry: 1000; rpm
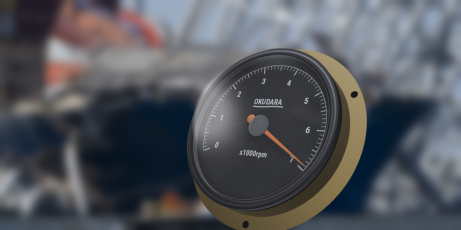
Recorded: 6900; rpm
